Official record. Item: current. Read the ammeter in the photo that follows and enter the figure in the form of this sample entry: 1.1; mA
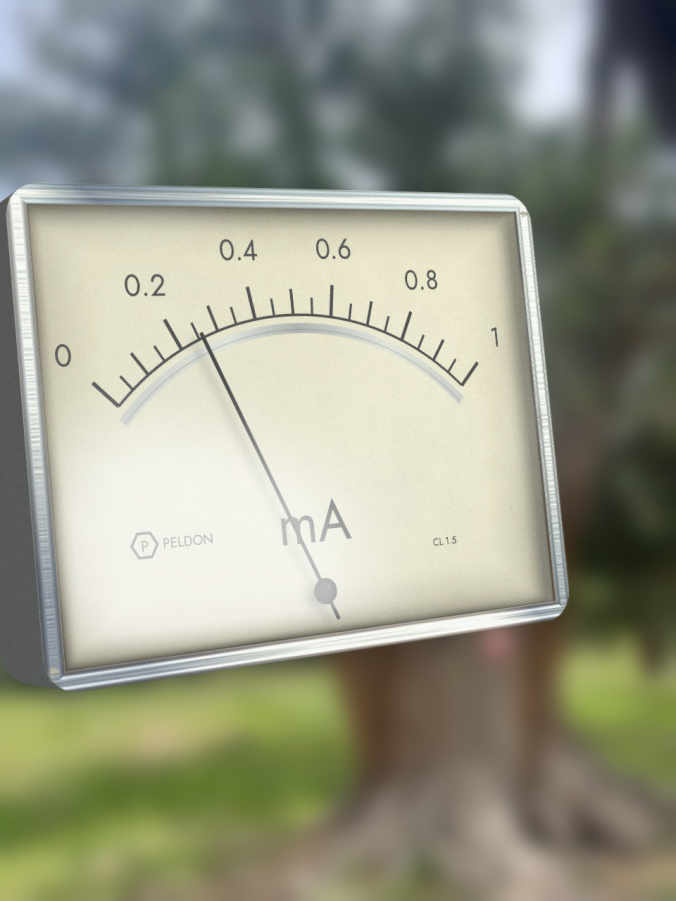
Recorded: 0.25; mA
